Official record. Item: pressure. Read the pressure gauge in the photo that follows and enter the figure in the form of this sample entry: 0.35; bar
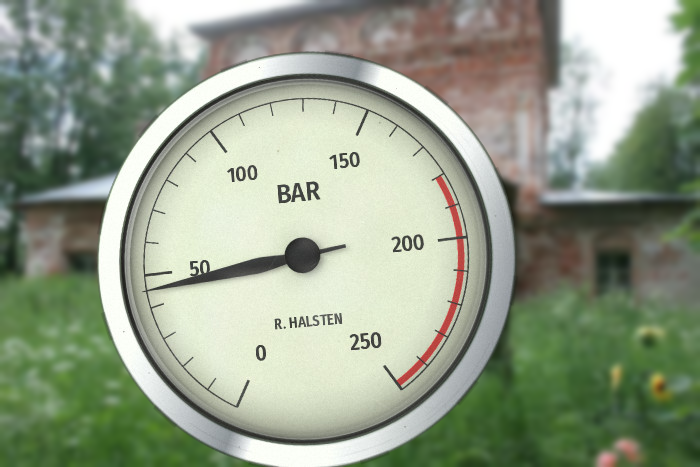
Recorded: 45; bar
